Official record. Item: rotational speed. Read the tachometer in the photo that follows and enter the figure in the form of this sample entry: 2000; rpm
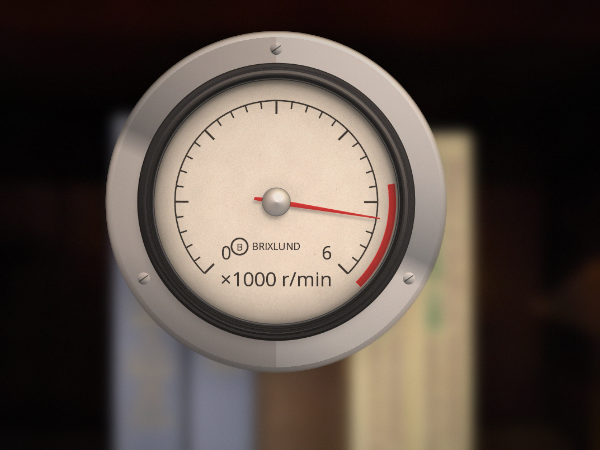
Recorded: 5200; rpm
